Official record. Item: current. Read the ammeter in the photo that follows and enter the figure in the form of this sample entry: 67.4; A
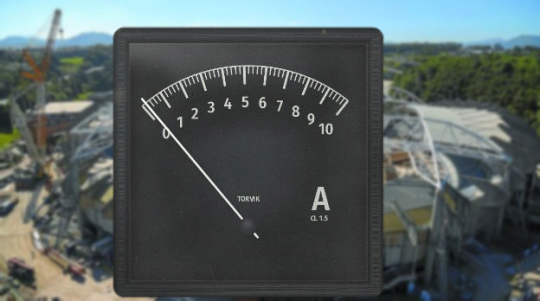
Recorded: 0.2; A
